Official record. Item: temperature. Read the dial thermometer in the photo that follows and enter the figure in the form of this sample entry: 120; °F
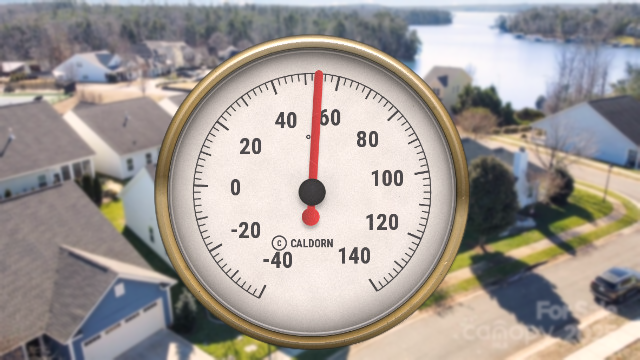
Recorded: 54; °F
